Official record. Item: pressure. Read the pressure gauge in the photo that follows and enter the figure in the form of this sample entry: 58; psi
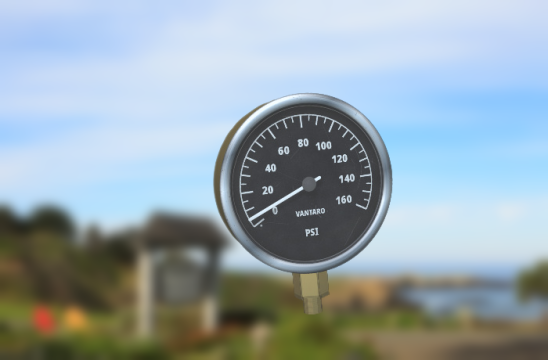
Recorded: 5; psi
